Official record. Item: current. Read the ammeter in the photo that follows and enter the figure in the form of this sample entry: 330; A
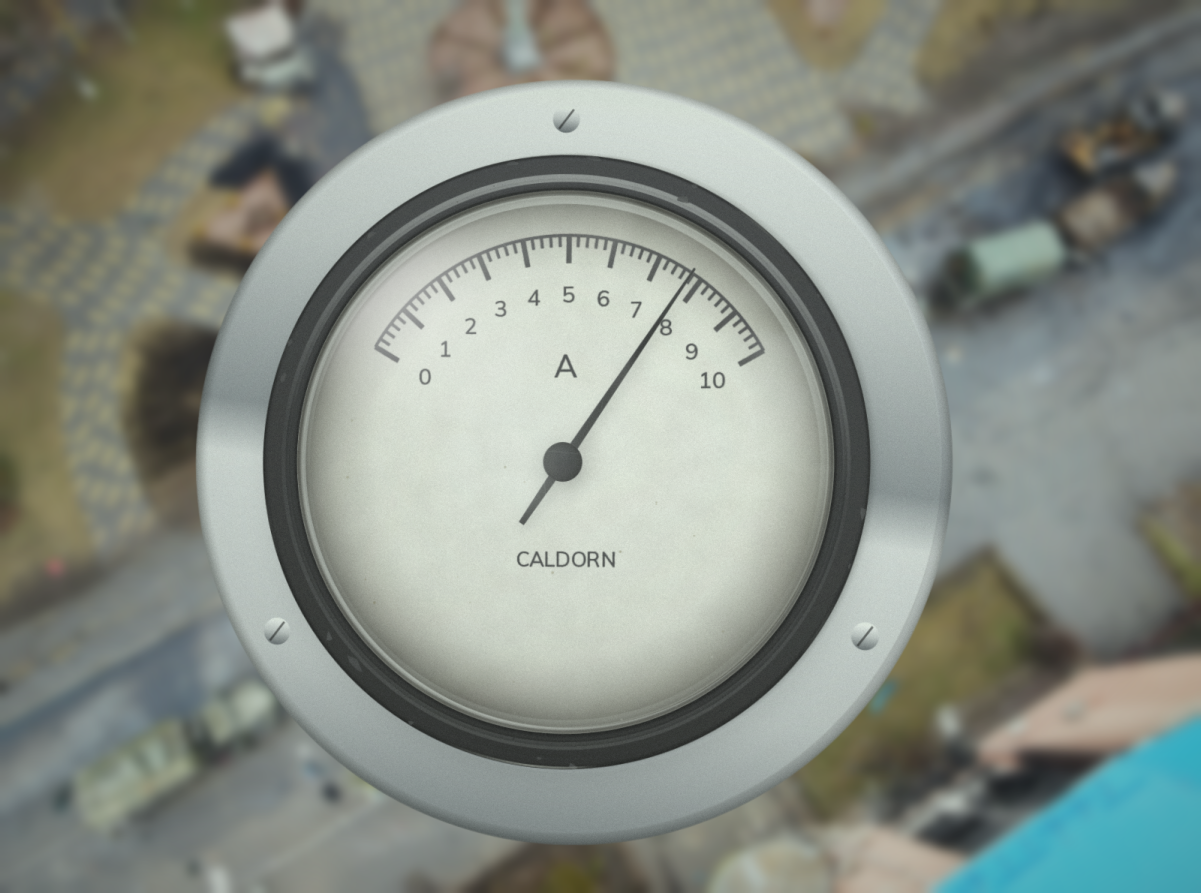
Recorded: 7.8; A
